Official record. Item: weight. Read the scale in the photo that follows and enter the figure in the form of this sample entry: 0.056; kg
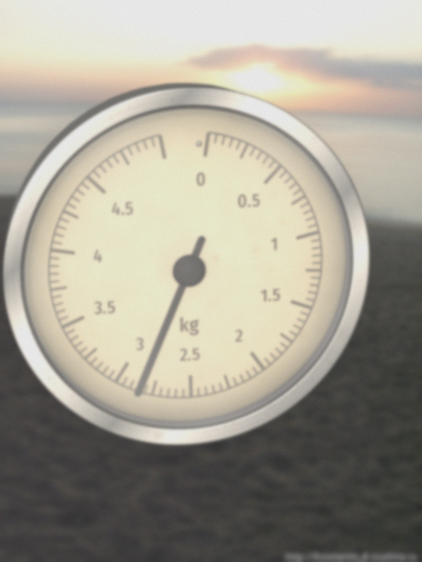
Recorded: 2.85; kg
